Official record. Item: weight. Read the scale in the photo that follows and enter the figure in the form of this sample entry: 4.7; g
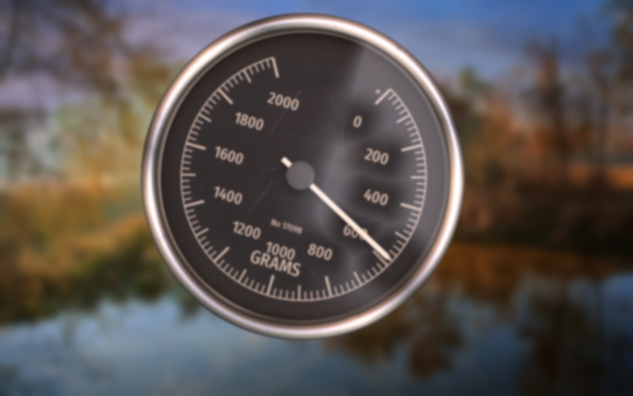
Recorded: 580; g
